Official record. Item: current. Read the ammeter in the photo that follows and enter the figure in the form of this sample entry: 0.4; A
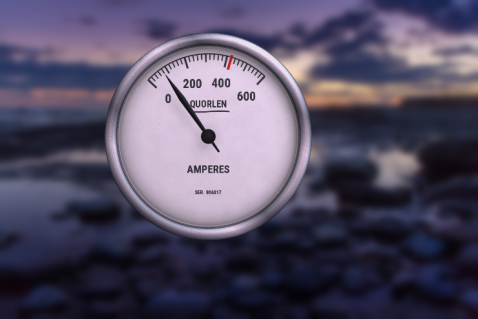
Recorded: 80; A
